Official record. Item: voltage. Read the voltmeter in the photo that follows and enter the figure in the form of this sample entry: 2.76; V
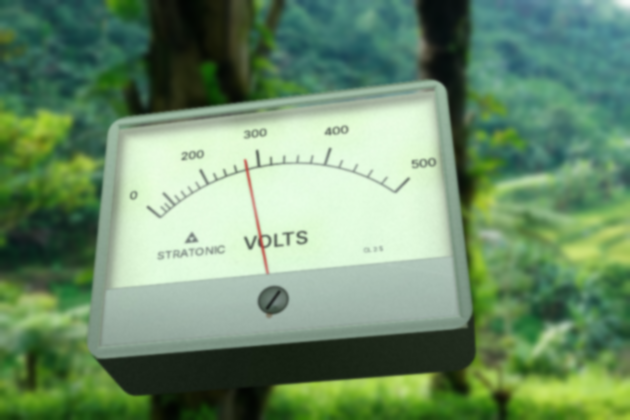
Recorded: 280; V
